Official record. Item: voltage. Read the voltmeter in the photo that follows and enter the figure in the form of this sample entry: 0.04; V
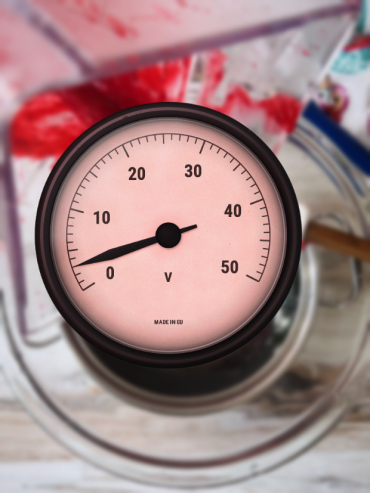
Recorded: 3; V
